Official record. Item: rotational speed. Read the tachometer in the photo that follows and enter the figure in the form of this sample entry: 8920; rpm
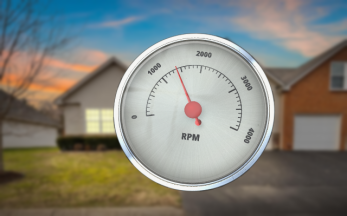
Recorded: 1400; rpm
